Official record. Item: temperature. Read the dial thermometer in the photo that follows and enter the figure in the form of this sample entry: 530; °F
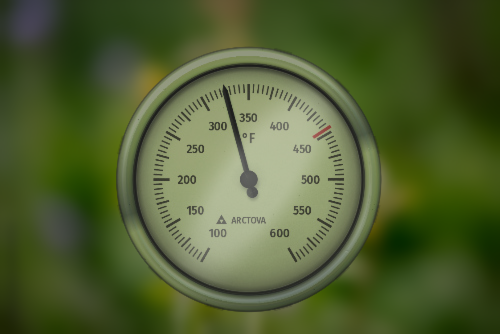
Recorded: 325; °F
